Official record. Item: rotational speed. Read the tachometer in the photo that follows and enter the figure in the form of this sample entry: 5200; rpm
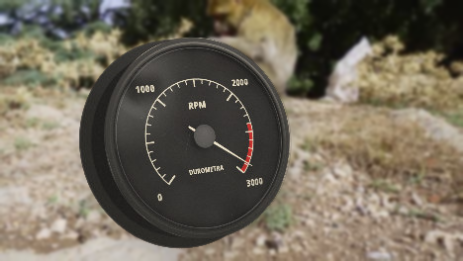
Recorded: 2900; rpm
